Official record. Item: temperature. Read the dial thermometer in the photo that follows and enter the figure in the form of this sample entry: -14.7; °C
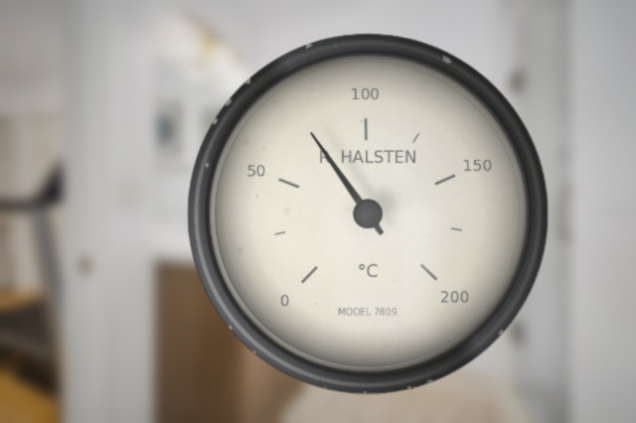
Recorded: 75; °C
